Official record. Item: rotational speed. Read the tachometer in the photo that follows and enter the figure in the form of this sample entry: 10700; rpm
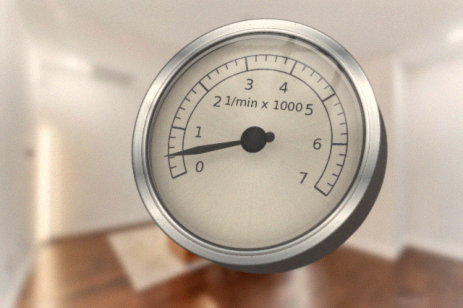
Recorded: 400; rpm
